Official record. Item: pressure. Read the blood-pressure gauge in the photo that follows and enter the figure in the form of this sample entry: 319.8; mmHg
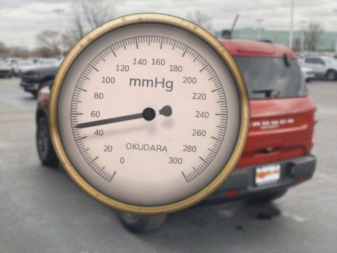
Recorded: 50; mmHg
